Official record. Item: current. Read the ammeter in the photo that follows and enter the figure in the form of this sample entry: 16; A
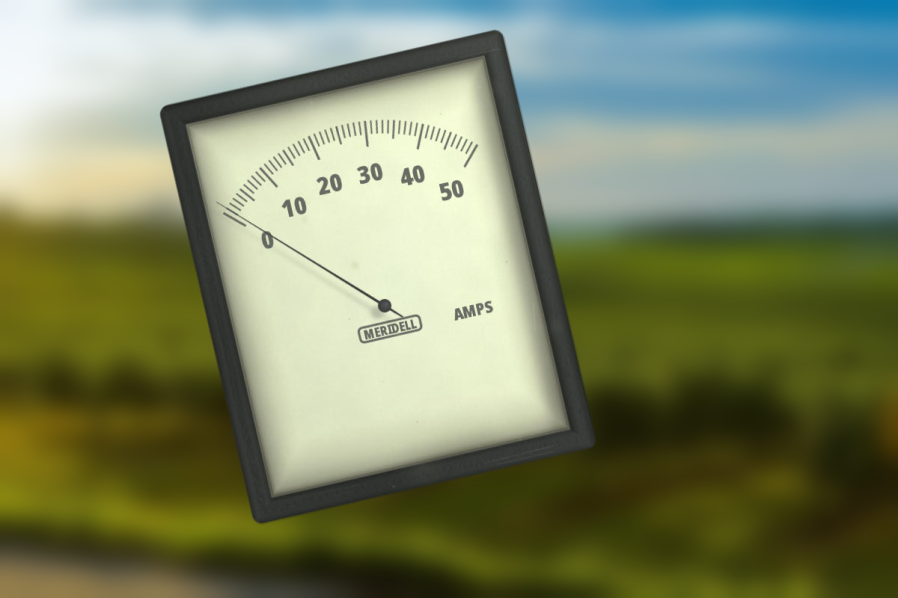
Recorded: 1; A
